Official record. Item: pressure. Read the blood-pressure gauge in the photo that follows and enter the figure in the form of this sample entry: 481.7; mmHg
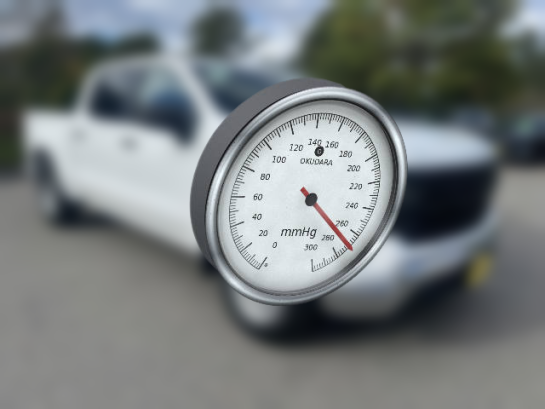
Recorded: 270; mmHg
